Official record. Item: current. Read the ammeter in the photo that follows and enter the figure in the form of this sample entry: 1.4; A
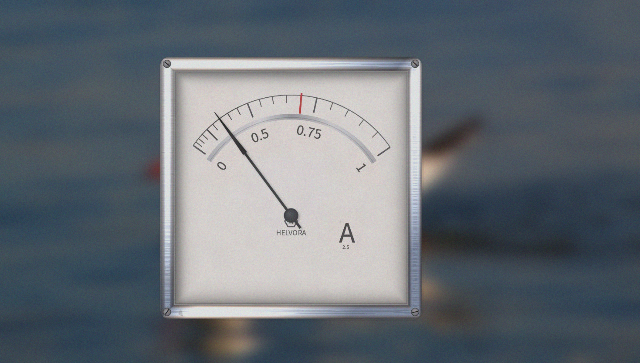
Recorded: 0.35; A
